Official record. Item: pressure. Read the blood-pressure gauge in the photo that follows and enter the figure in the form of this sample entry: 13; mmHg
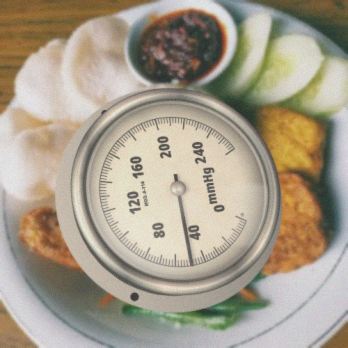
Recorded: 50; mmHg
